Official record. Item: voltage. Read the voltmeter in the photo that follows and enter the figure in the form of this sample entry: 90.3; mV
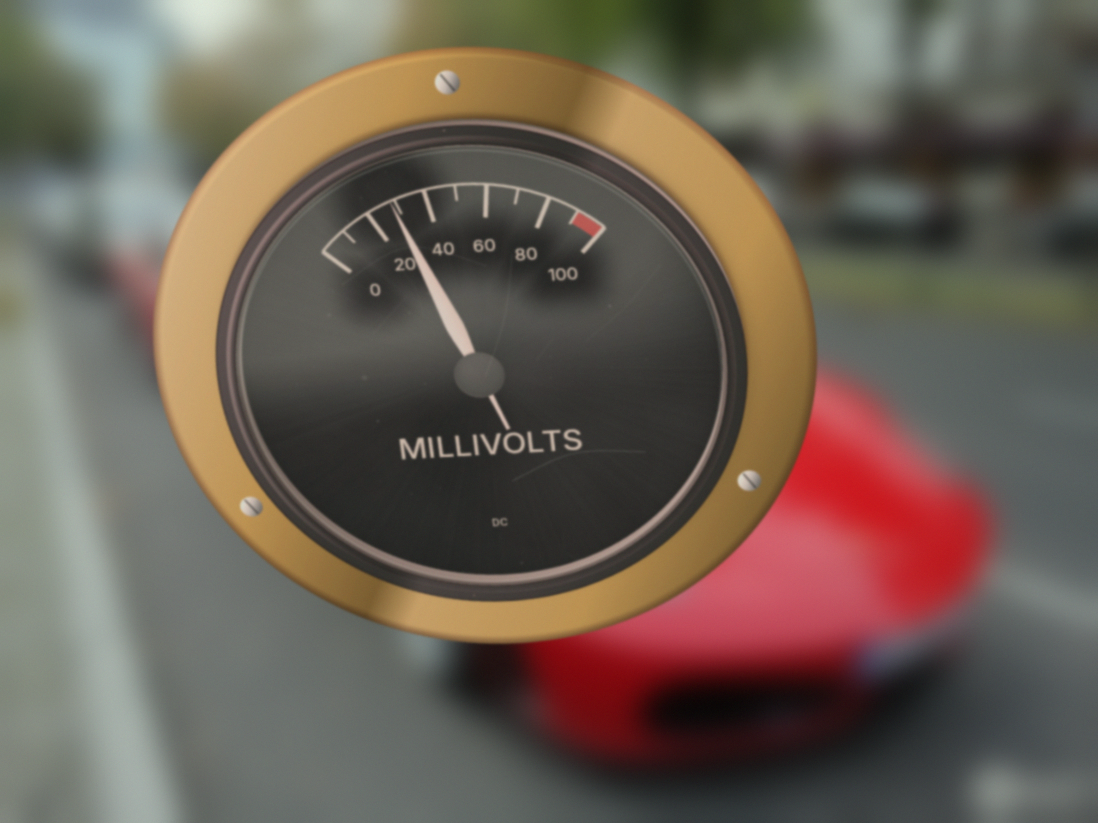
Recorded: 30; mV
